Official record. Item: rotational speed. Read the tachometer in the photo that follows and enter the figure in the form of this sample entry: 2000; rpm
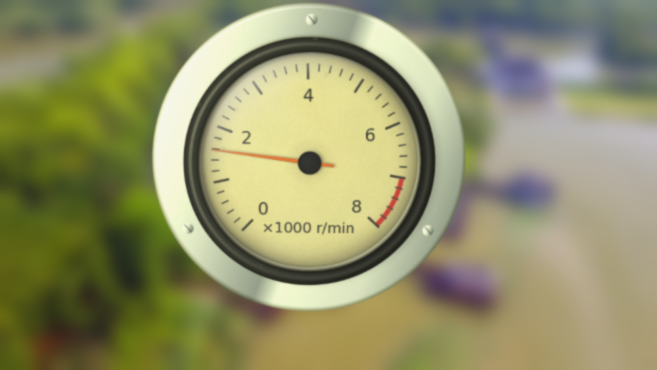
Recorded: 1600; rpm
